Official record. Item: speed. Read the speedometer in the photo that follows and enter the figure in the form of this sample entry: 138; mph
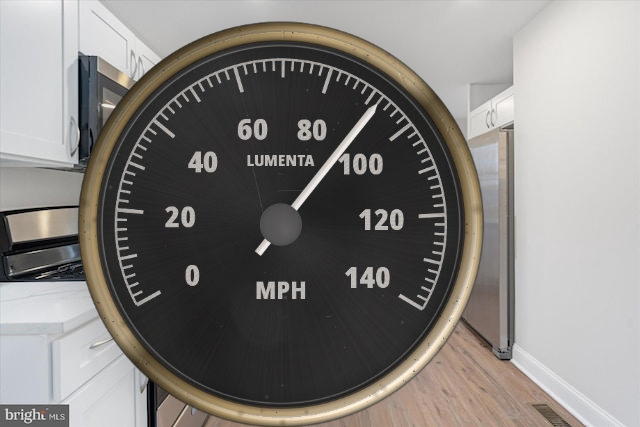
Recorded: 92; mph
